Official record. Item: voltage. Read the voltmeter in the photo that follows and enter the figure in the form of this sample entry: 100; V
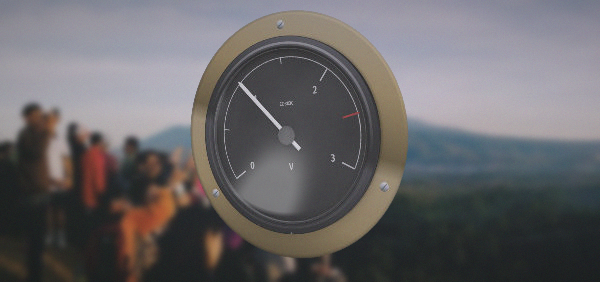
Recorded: 1; V
